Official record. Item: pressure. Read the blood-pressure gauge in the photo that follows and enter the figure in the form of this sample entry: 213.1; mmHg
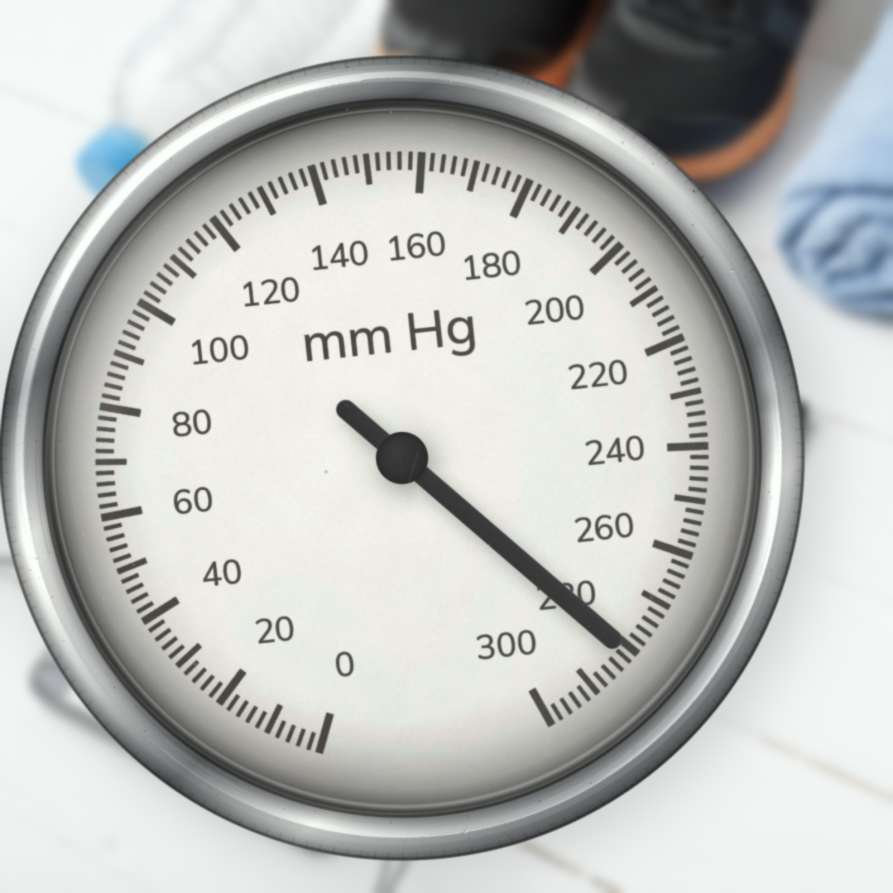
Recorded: 281; mmHg
